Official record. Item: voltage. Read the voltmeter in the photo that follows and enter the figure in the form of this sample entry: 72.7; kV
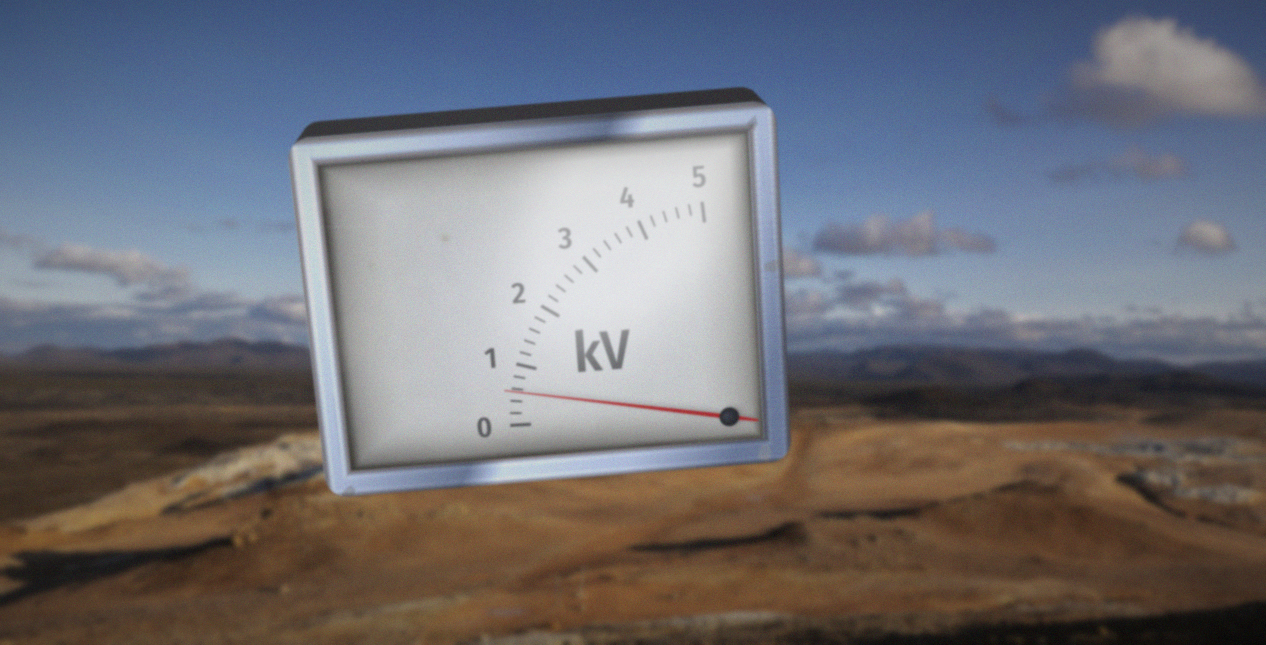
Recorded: 0.6; kV
